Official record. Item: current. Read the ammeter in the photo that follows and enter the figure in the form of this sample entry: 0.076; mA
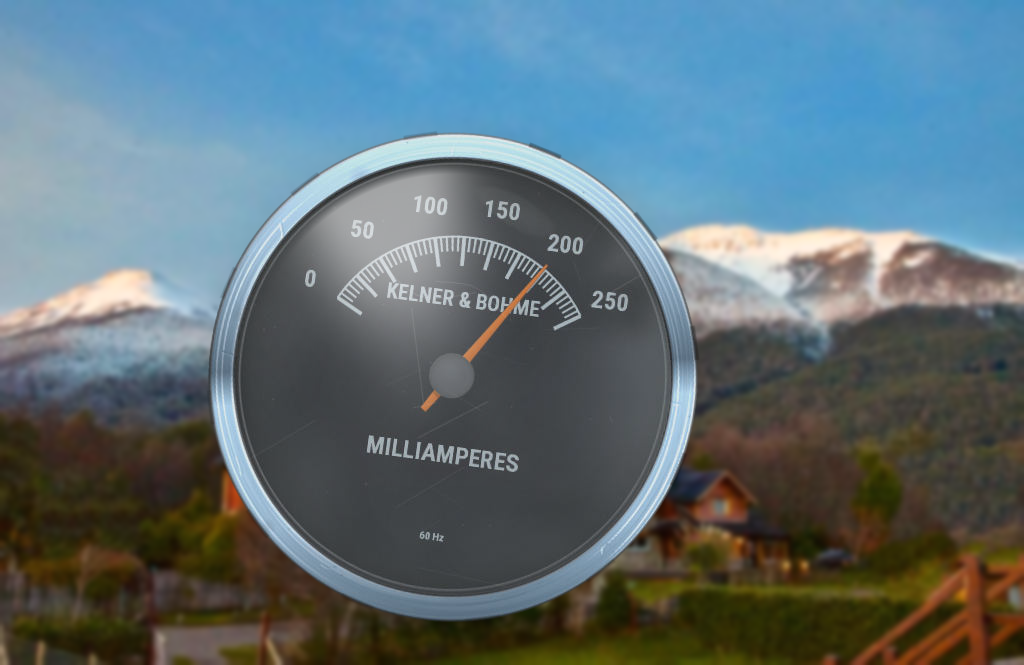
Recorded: 200; mA
